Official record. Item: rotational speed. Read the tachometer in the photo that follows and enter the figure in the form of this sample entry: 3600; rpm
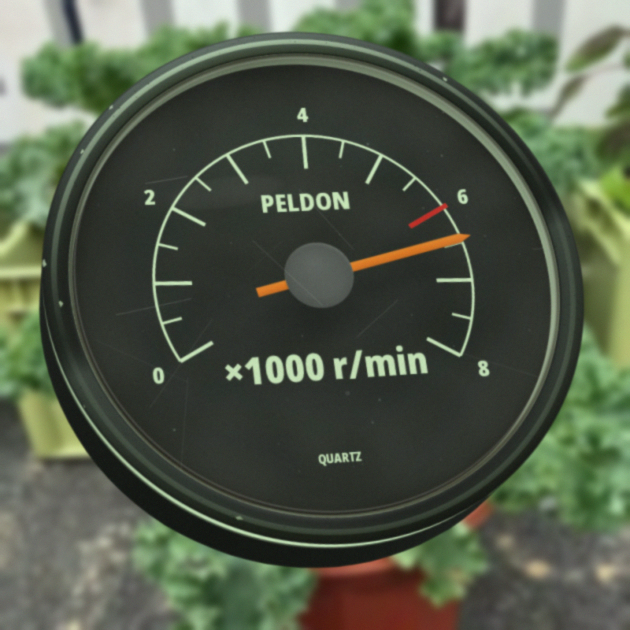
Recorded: 6500; rpm
